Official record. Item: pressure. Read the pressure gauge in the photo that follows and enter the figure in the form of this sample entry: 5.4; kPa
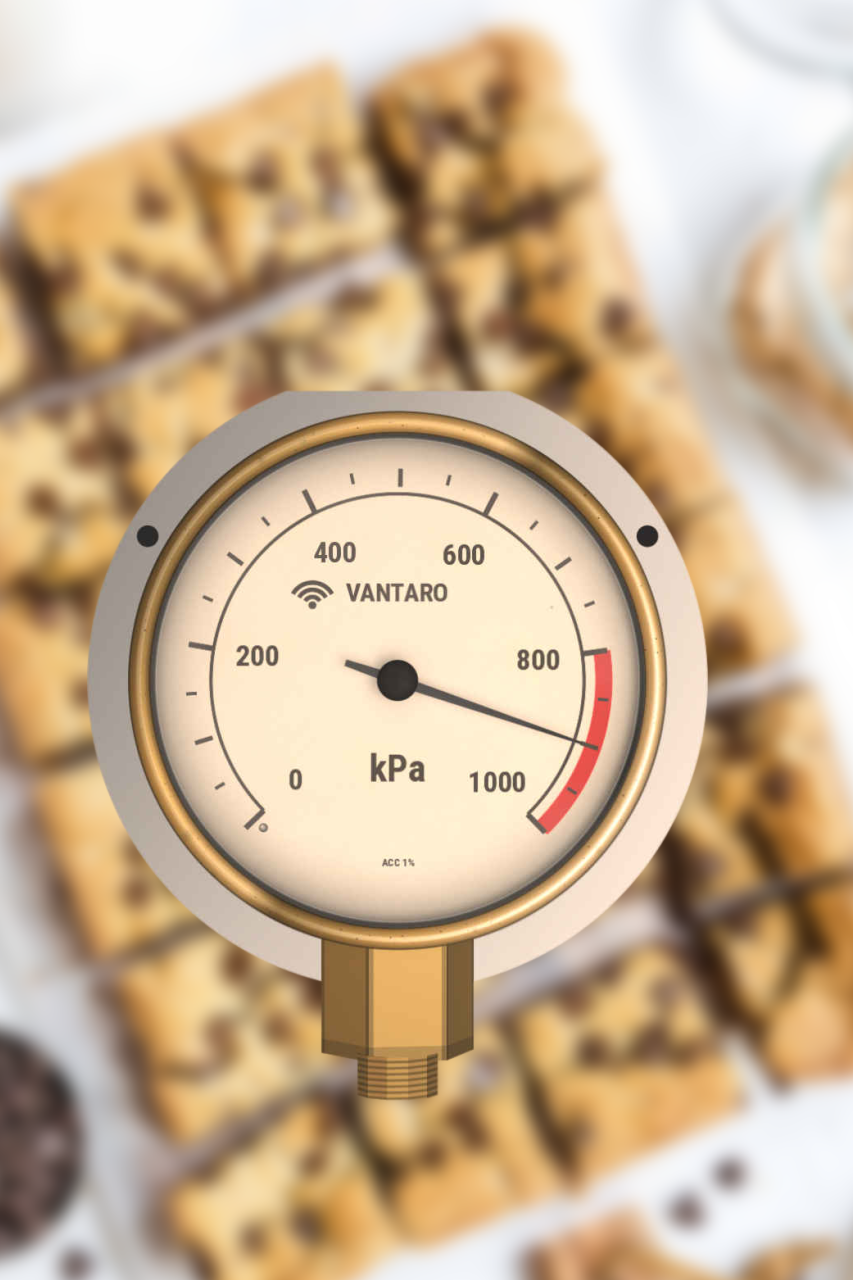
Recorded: 900; kPa
